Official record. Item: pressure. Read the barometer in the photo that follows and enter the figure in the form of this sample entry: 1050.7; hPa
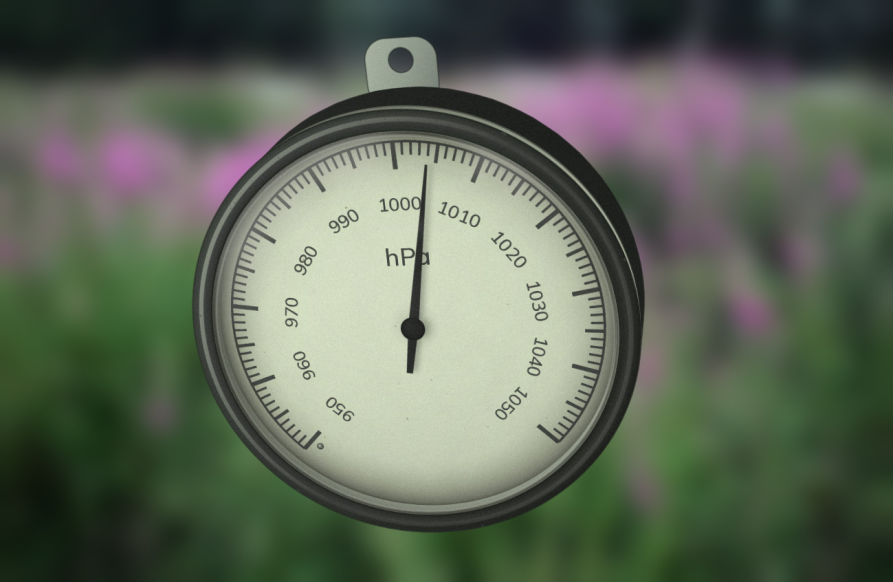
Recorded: 1004; hPa
